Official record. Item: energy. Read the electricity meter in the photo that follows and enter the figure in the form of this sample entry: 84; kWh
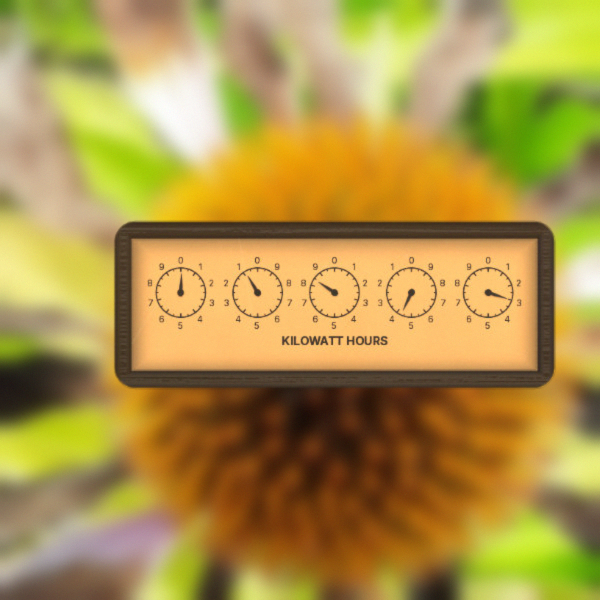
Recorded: 843; kWh
